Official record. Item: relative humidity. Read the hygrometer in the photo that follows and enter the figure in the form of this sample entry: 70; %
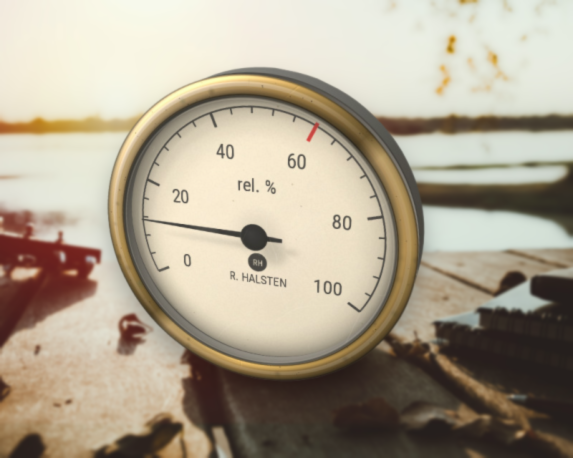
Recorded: 12; %
